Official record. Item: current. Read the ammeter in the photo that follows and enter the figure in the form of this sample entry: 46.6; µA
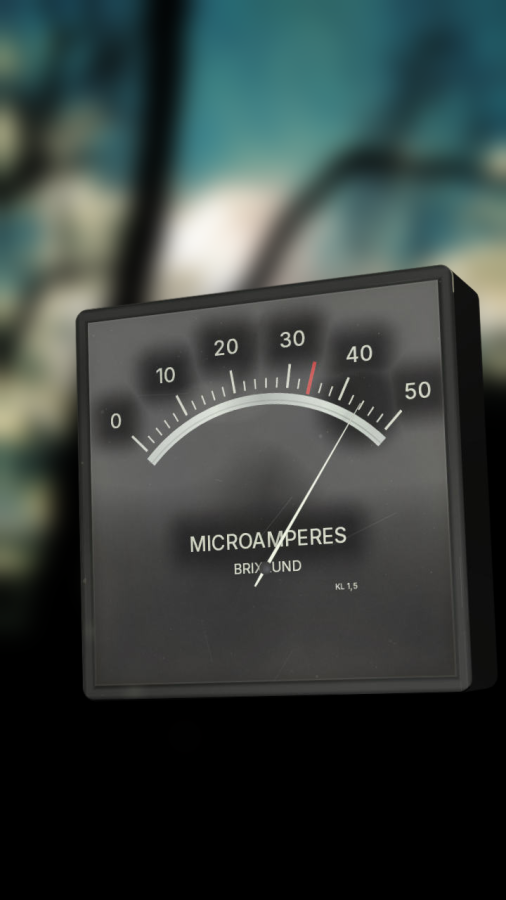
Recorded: 44; µA
